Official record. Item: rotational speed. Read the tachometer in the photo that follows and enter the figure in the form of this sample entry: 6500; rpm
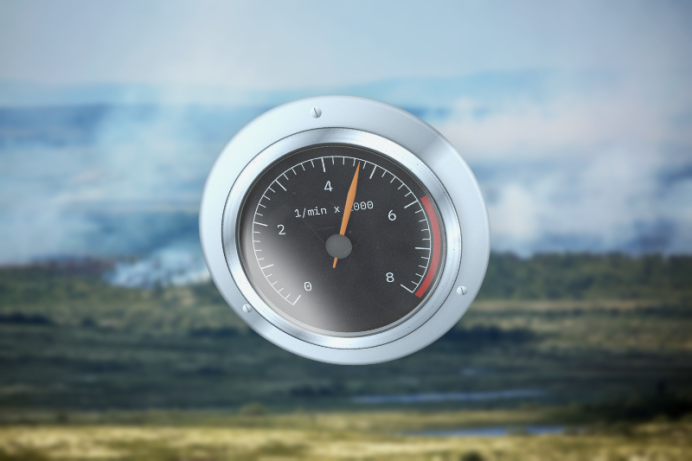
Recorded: 4700; rpm
